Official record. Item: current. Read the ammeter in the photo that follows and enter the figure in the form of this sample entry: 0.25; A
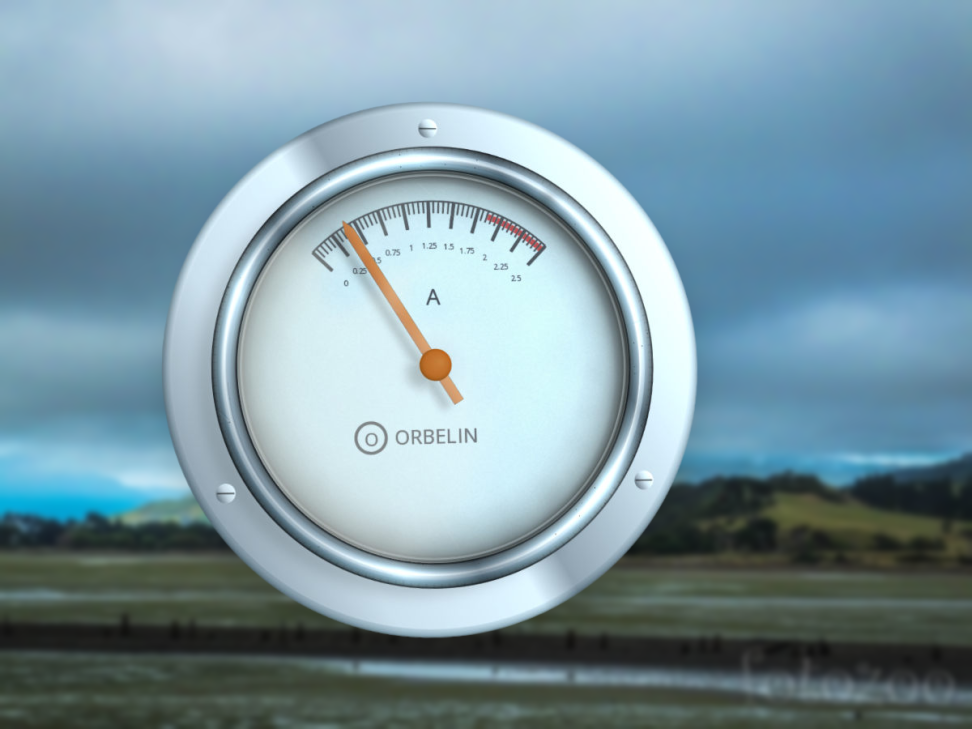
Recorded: 0.4; A
